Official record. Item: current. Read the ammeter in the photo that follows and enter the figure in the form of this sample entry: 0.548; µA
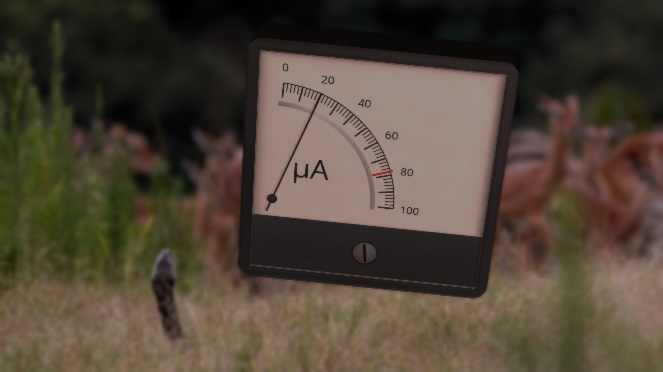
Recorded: 20; µA
